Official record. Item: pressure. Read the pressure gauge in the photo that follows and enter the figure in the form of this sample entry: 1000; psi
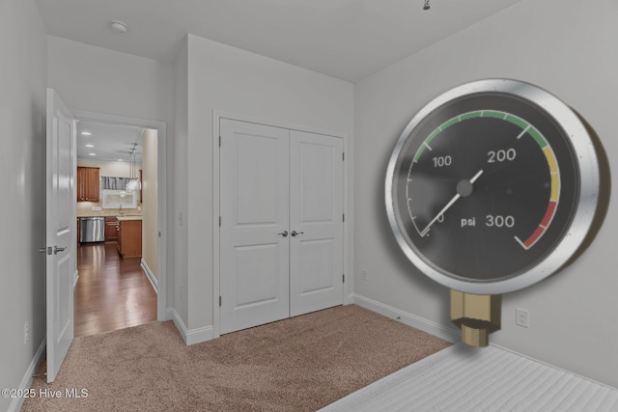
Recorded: 0; psi
